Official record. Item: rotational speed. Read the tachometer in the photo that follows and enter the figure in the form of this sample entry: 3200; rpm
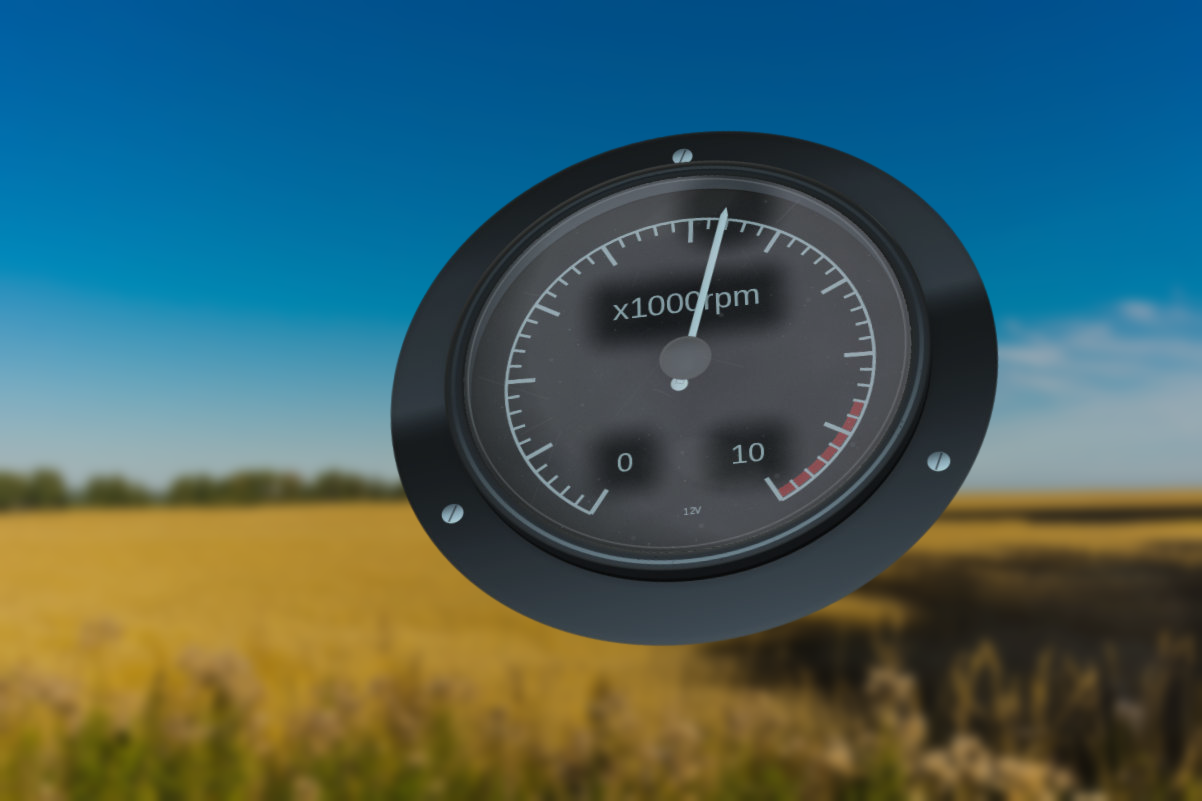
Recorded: 5400; rpm
